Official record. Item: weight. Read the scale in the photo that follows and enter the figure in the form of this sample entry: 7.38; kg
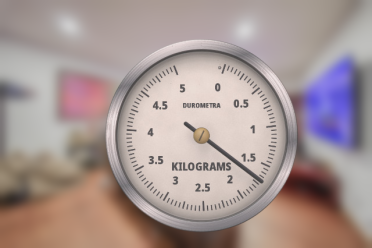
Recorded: 1.7; kg
